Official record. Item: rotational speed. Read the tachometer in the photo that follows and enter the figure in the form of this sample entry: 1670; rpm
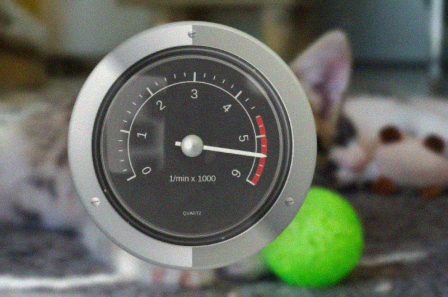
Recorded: 5400; rpm
